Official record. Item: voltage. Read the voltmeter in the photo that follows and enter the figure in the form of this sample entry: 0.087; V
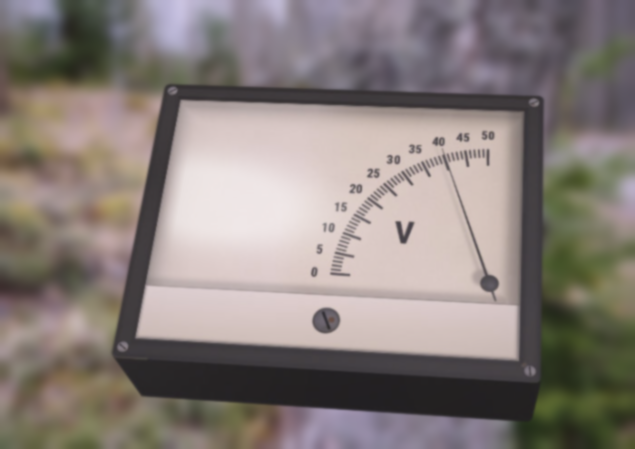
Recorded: 40; V
